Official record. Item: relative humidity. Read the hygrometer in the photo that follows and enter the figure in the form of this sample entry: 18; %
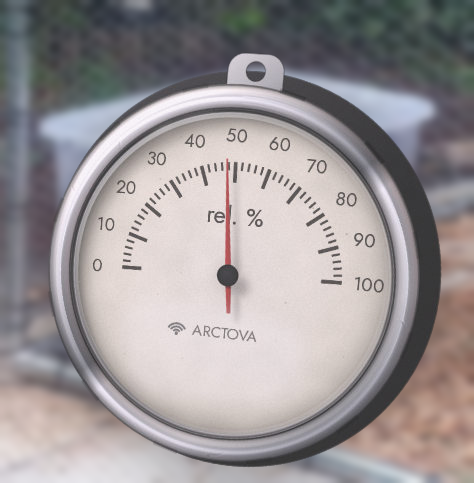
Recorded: 48; %
